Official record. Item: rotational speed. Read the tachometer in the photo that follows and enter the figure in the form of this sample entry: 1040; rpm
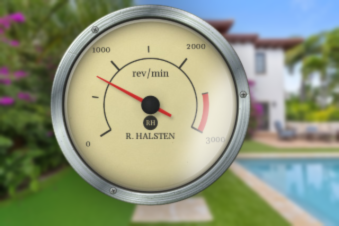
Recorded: 750; rpm
